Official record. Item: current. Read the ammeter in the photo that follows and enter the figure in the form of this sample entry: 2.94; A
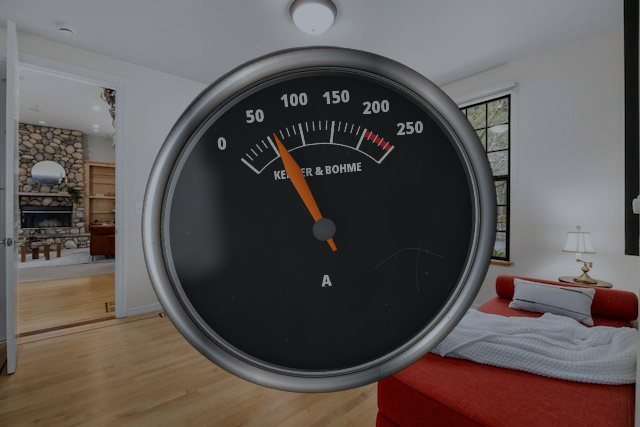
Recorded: 60; A
